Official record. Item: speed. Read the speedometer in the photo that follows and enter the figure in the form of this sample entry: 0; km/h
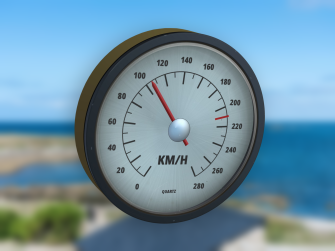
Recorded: 105; km/h
